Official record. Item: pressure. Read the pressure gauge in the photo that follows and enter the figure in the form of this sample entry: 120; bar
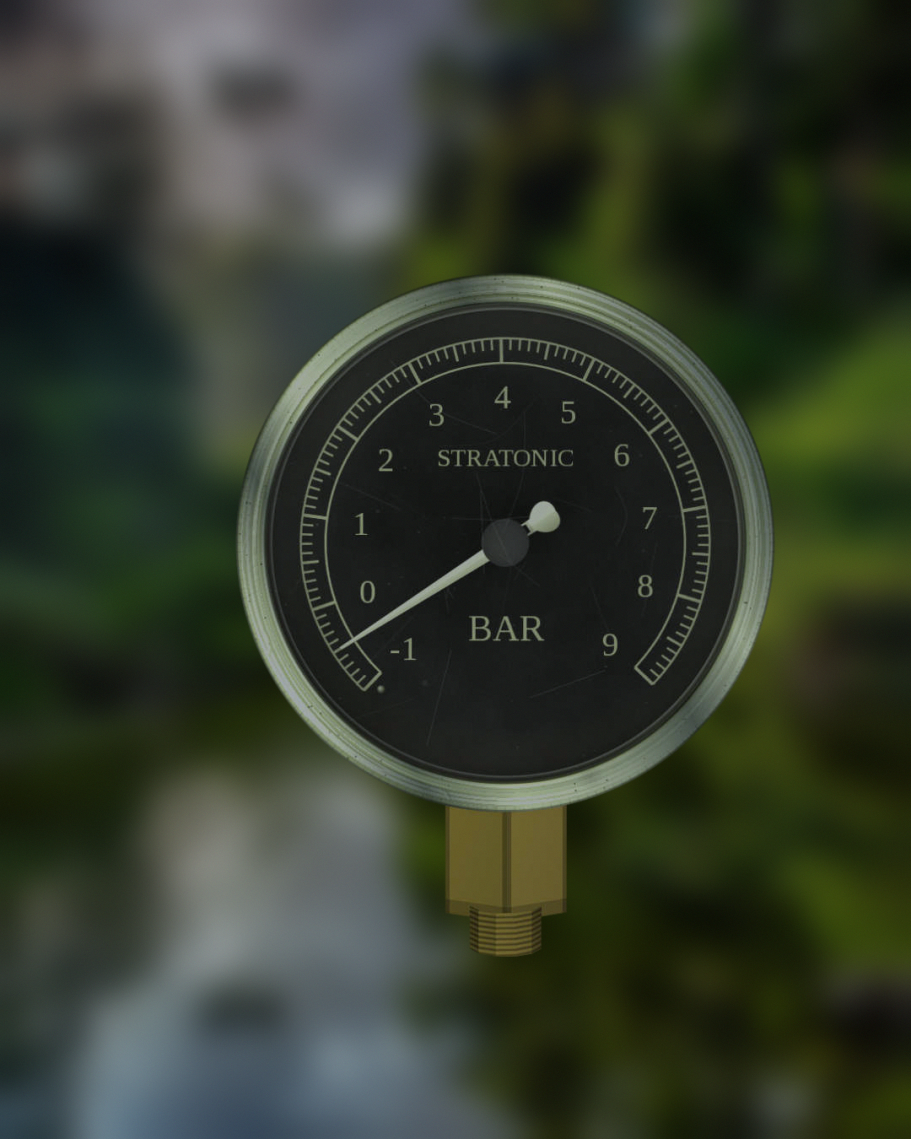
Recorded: -0.5; bar
